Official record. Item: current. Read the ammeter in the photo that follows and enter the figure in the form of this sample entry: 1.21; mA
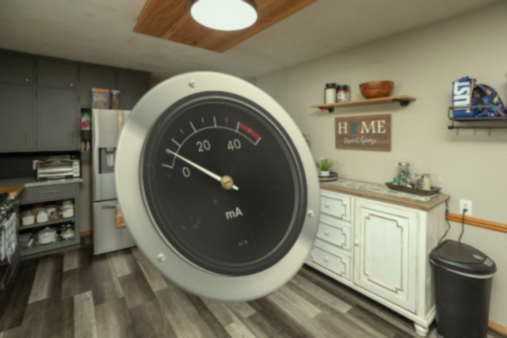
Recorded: 5; mA
